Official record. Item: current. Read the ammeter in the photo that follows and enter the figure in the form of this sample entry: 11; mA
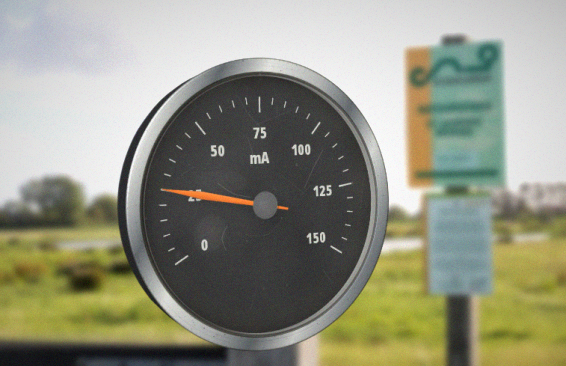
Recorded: 25; mA
